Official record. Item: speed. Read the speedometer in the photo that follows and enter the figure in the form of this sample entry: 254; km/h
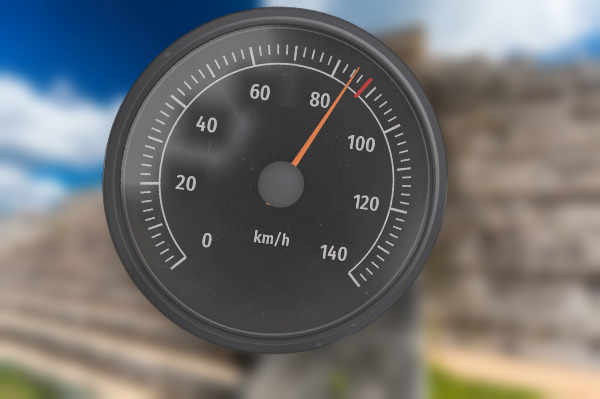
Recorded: 84; km/h
